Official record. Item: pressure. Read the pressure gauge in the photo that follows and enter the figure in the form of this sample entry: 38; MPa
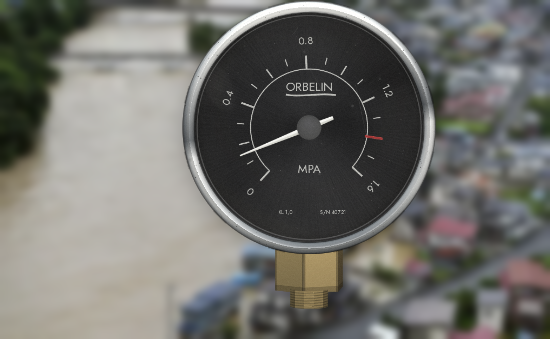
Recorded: 0.15; MPa
